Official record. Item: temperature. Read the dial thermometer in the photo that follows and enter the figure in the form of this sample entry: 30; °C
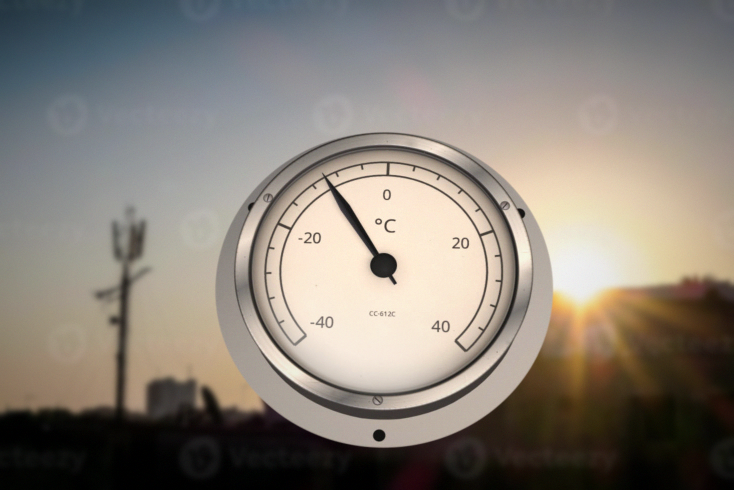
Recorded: -10; °C
